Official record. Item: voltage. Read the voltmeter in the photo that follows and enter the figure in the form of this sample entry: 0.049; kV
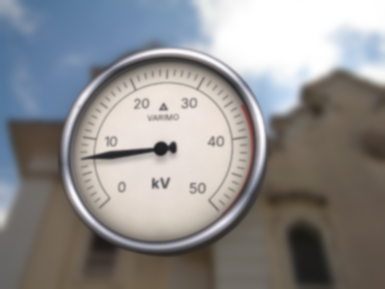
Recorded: 7; kV
